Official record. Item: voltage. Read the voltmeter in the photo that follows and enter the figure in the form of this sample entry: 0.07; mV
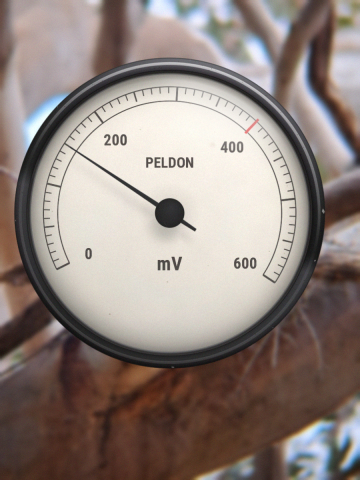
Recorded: 150; mV
